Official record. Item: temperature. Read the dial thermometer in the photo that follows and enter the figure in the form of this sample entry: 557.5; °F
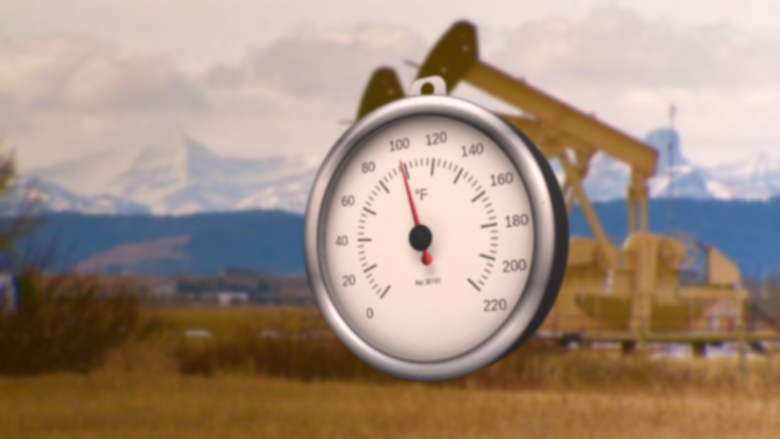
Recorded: 100; °F
